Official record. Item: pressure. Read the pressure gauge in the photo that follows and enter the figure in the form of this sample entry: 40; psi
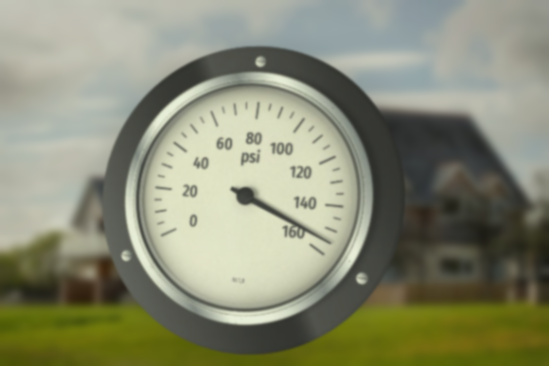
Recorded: 155; psi
